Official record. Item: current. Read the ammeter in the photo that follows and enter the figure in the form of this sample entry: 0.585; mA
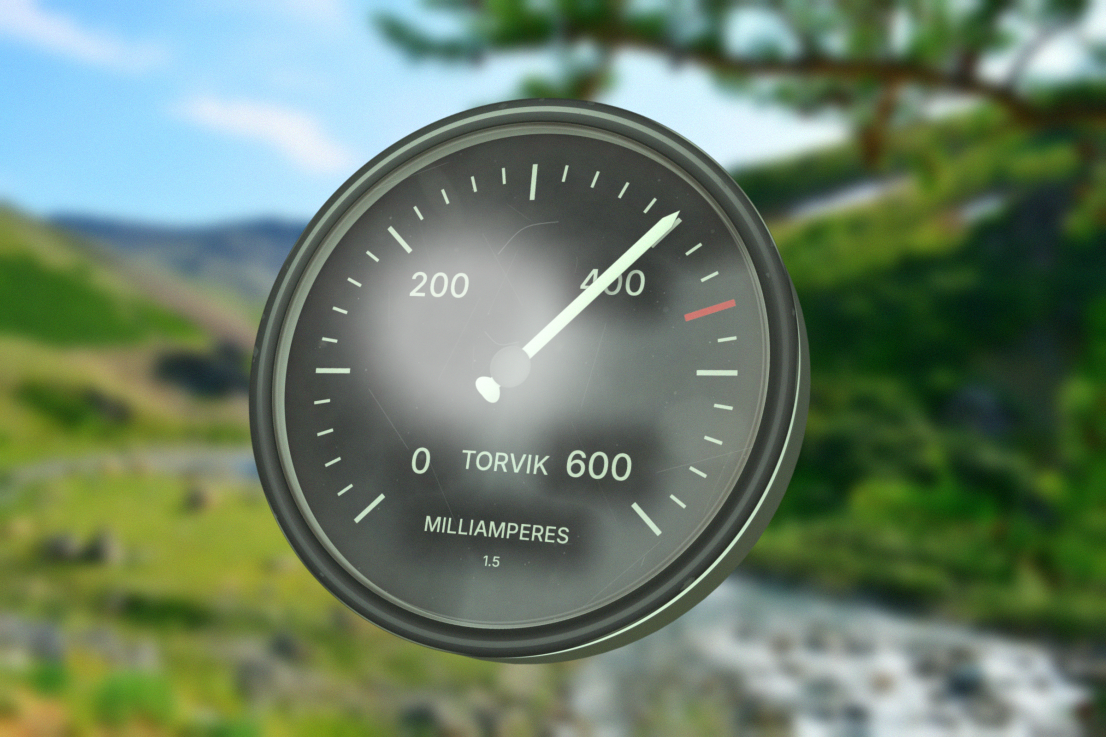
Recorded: 400; mA
